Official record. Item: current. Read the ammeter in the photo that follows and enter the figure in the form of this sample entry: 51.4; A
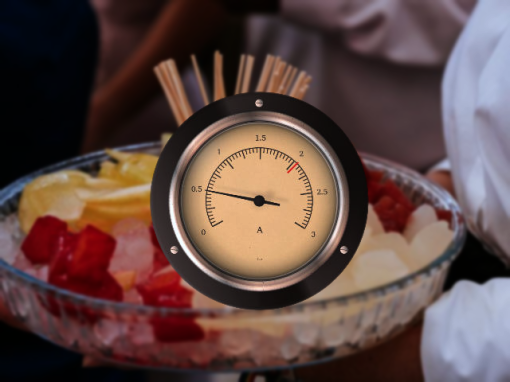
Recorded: 0.5; A
